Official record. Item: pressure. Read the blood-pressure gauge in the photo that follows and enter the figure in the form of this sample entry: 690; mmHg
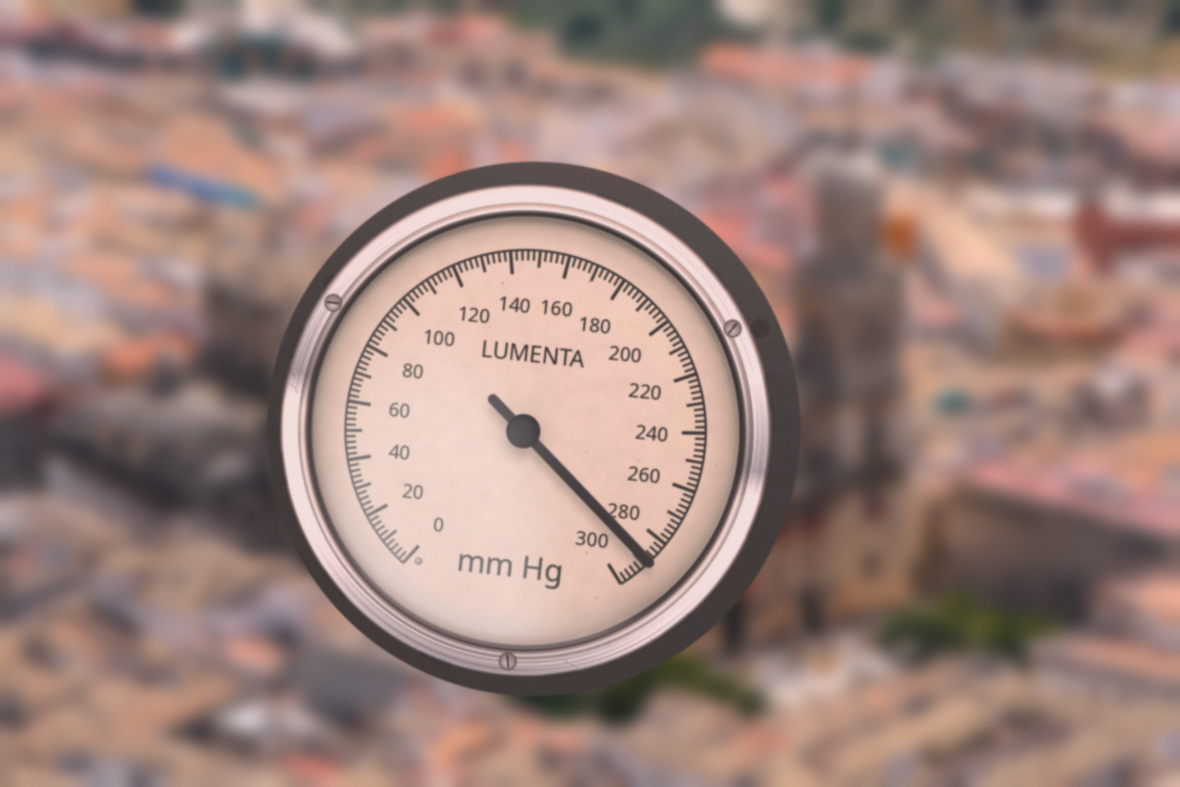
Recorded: 288; mmHg
